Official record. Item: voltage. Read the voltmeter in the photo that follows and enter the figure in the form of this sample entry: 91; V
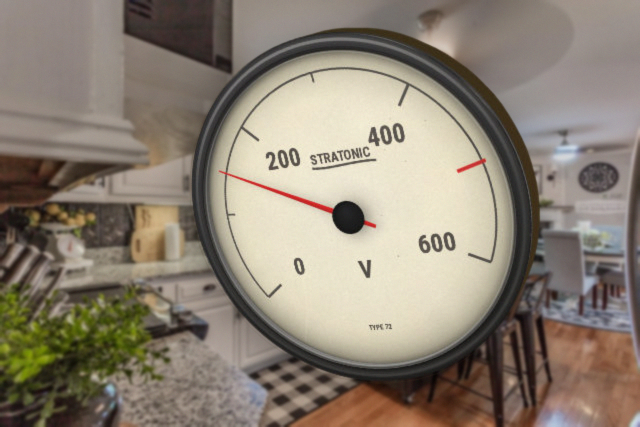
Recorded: 150; V
